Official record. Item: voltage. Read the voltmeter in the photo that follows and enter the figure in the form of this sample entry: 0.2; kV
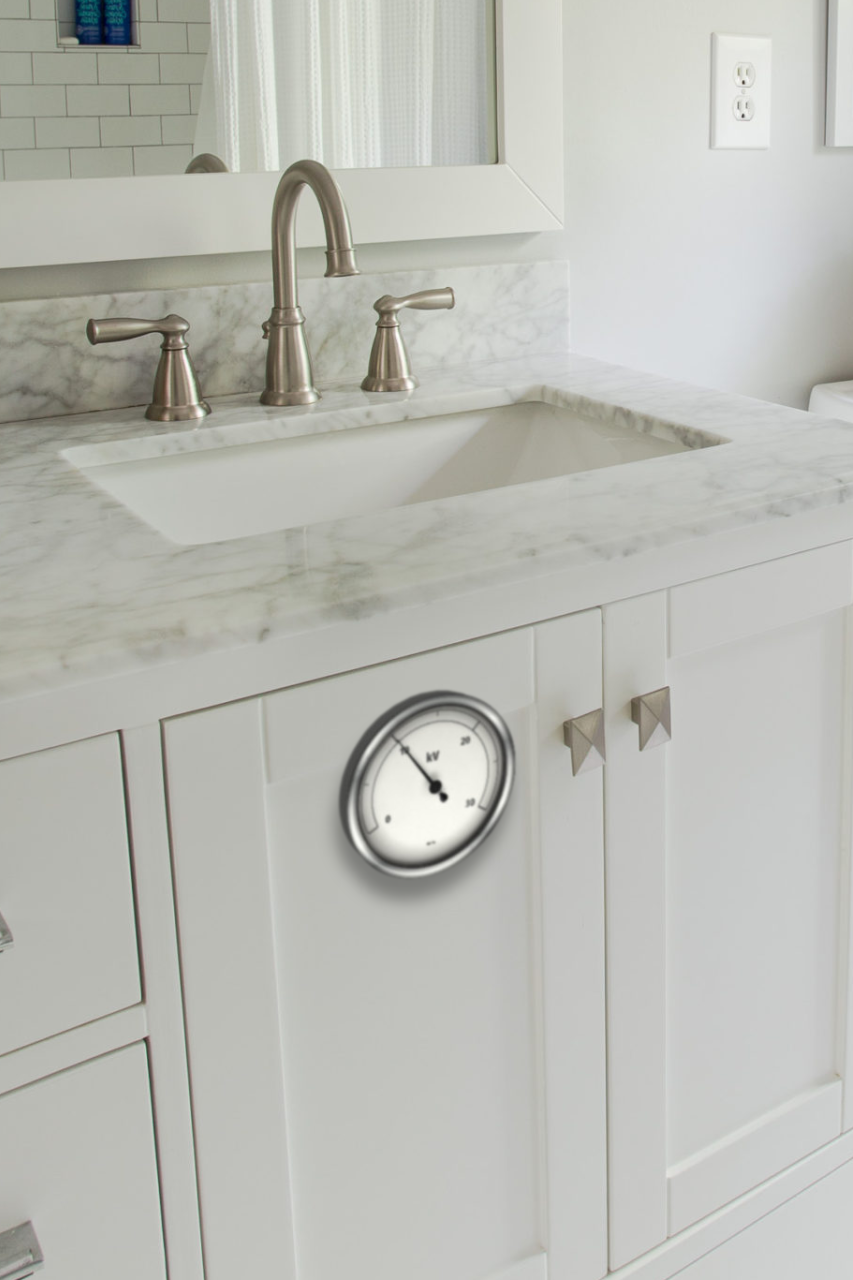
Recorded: 10; kV
